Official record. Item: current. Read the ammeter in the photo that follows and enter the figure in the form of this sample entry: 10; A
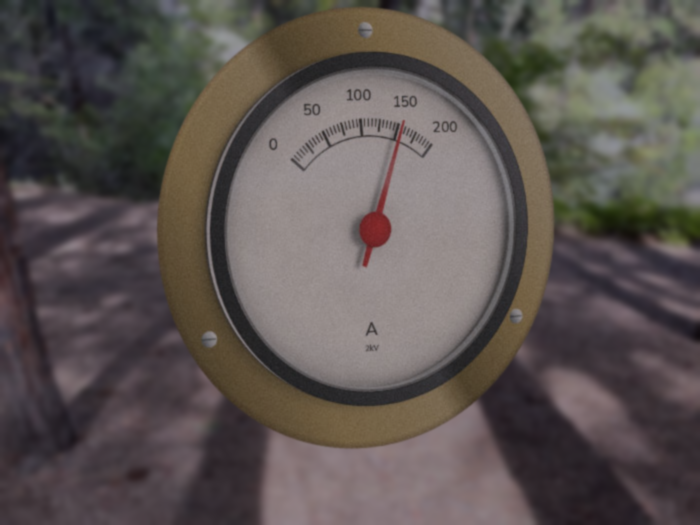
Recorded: 150; A
